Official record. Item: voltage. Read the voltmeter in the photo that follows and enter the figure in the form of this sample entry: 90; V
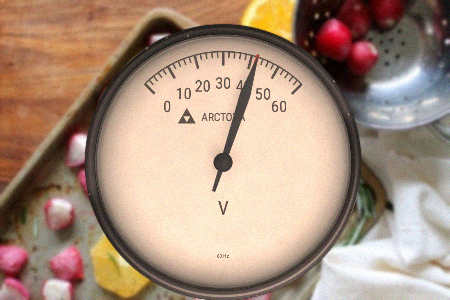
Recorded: 42; V
